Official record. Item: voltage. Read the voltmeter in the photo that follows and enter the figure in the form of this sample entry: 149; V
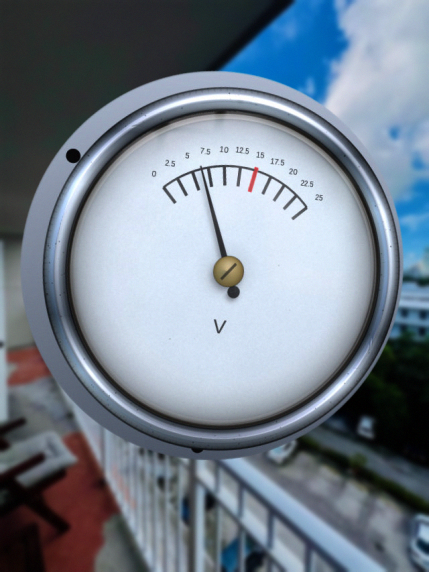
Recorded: 6.25; V
